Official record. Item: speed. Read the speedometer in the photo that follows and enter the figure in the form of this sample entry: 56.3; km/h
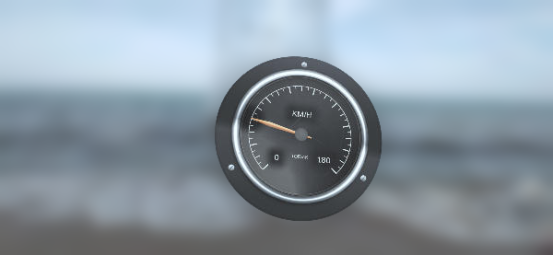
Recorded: 40; km/h
